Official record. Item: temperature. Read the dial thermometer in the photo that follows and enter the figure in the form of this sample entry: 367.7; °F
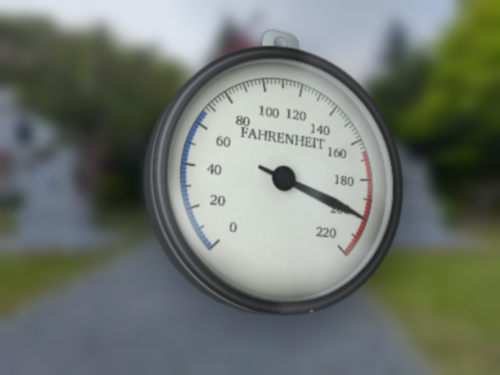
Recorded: 200; °F
